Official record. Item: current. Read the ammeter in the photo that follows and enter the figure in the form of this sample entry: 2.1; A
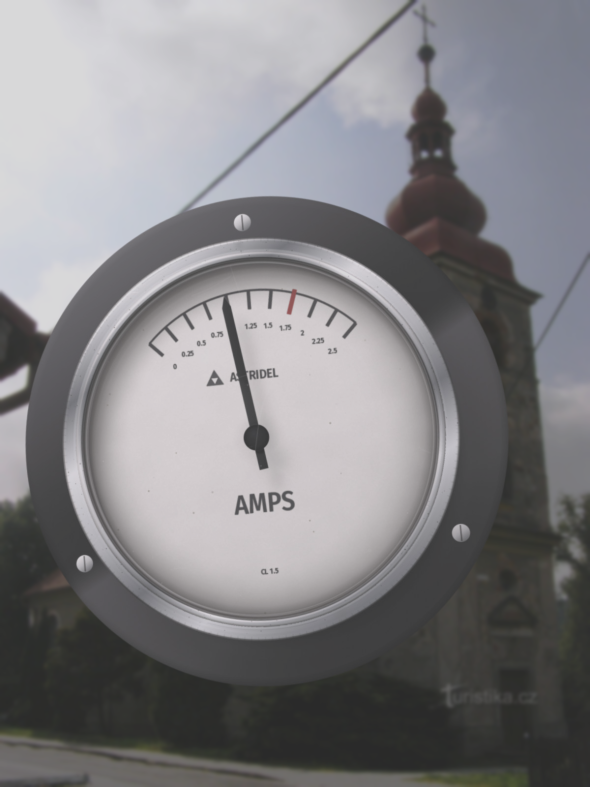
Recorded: 1; A
